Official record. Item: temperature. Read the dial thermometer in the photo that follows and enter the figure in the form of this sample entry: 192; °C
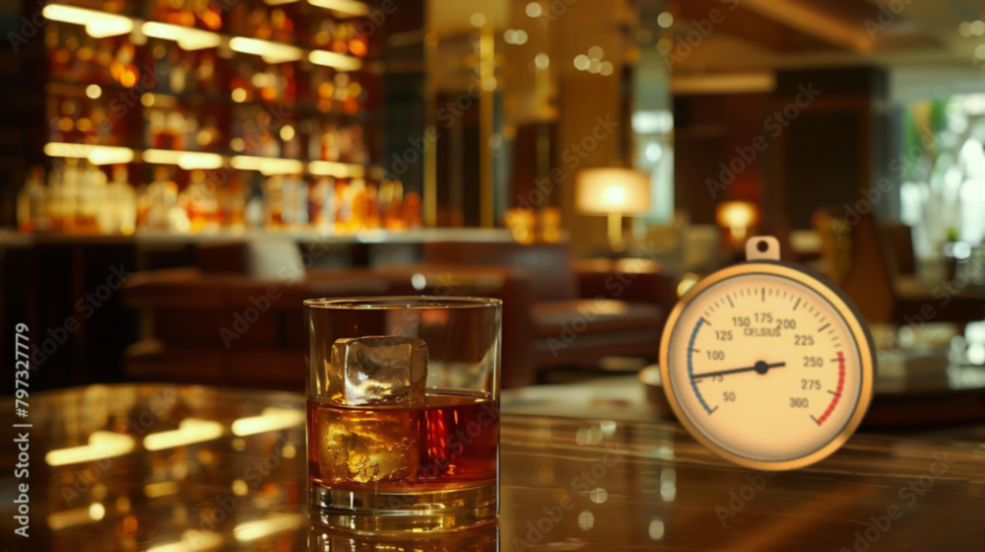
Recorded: 80; °C
